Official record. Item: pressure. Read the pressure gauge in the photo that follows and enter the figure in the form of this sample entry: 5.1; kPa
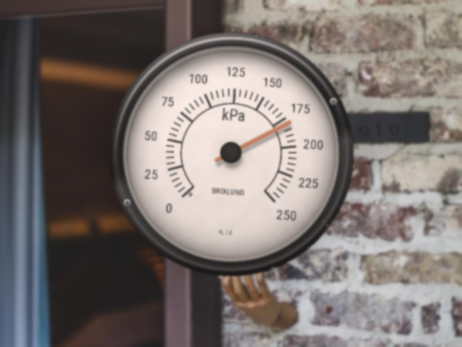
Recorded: 180; kPa
